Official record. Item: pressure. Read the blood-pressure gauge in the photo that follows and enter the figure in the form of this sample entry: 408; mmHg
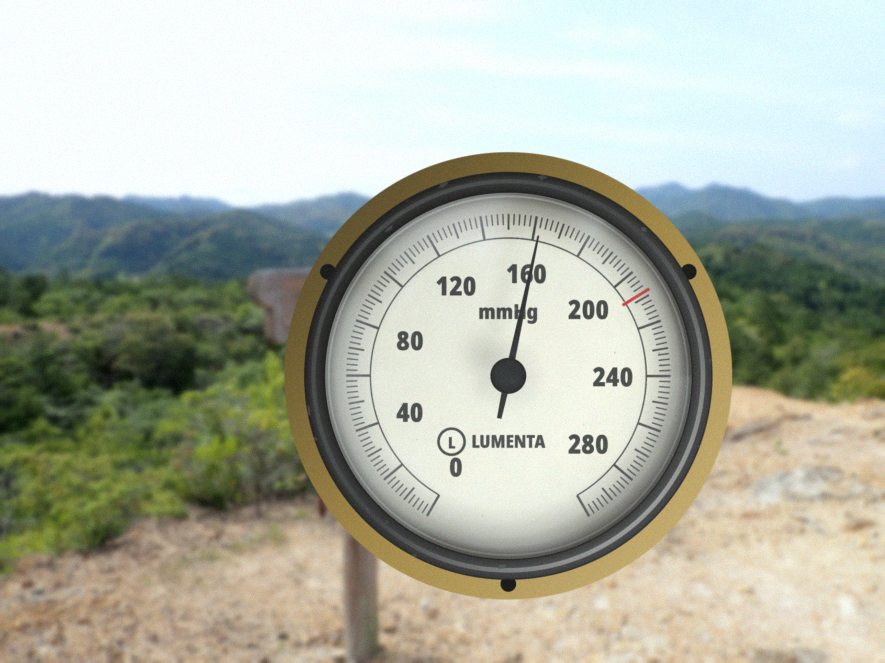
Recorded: 162; mmHg
